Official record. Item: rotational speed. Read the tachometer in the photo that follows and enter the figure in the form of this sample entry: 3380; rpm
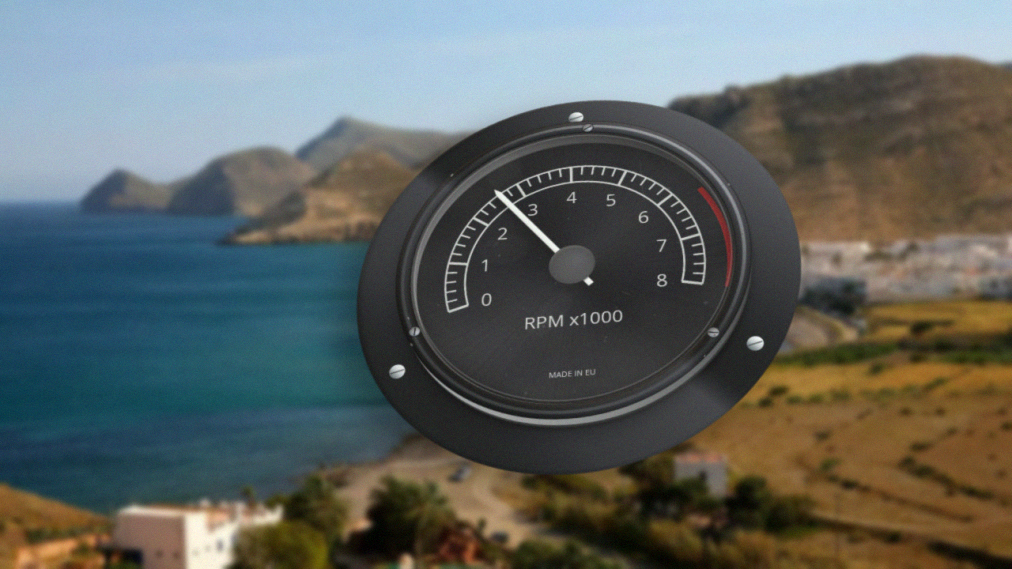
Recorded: 2600; rpm
